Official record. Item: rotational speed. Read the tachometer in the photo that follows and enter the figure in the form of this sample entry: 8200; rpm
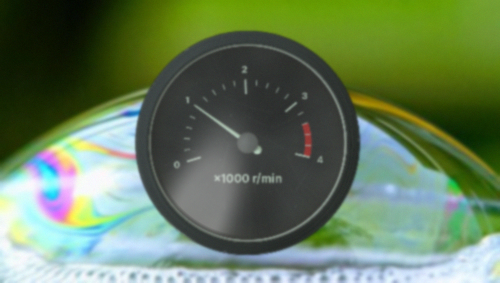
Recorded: 1000; rpm
